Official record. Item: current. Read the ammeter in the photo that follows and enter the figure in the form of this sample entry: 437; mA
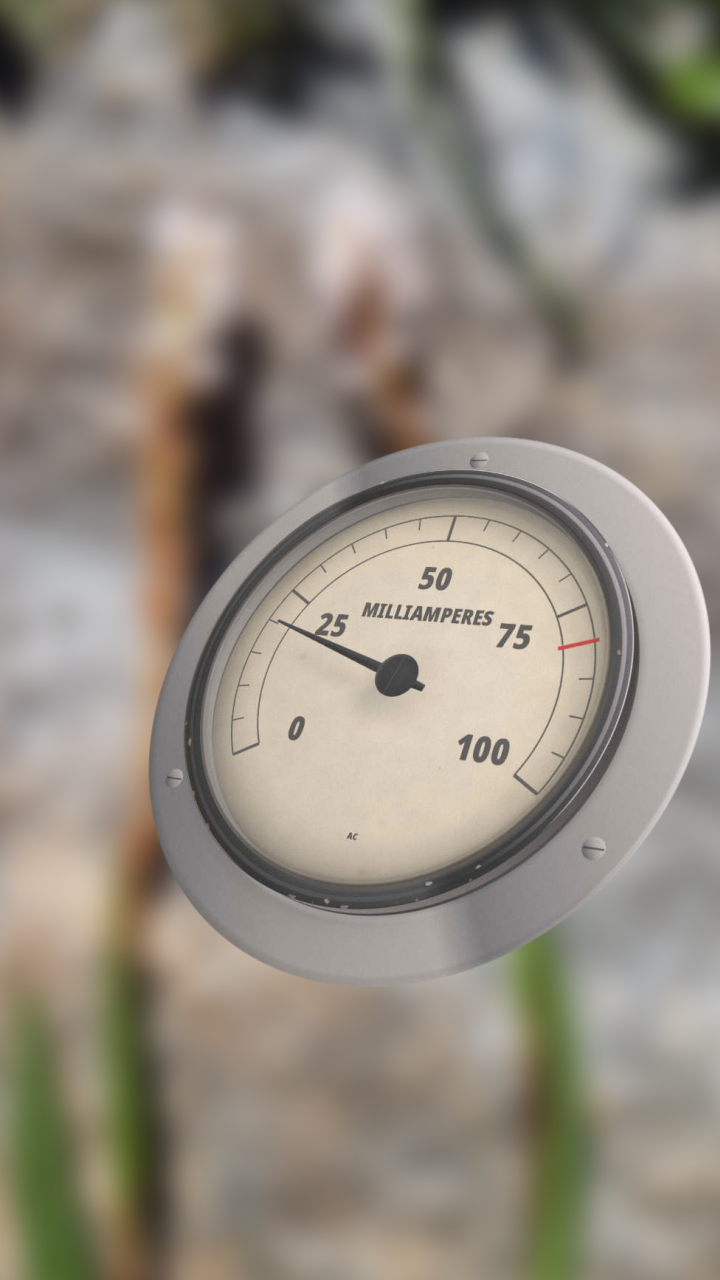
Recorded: 20; mA
